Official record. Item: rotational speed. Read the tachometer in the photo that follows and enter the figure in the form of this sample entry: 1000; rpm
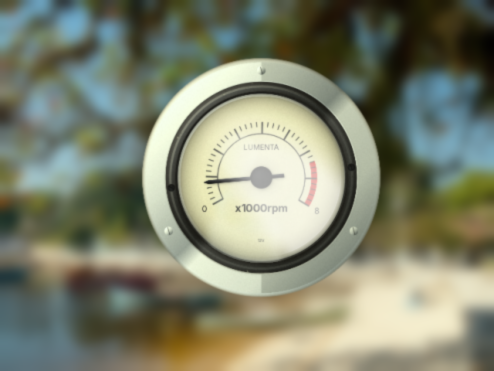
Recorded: 800; rpm
